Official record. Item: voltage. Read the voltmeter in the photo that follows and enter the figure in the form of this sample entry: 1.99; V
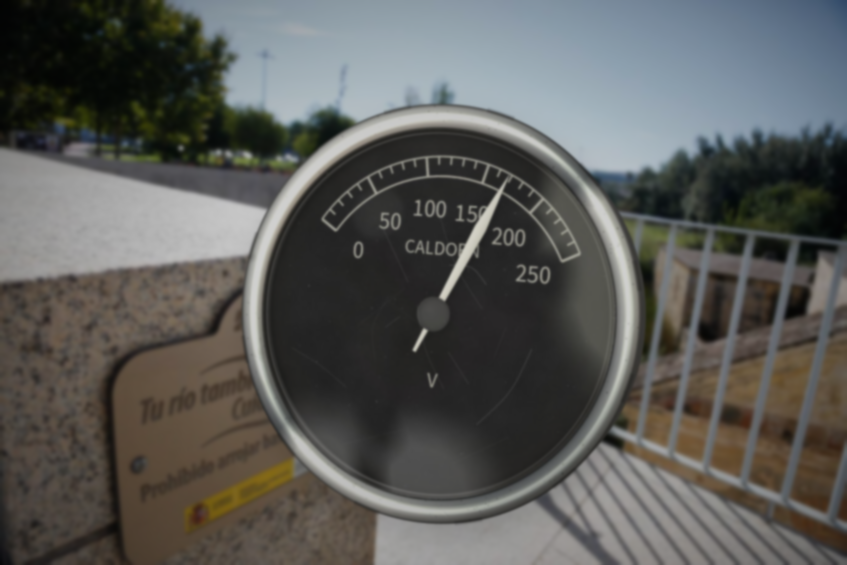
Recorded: 170; V
